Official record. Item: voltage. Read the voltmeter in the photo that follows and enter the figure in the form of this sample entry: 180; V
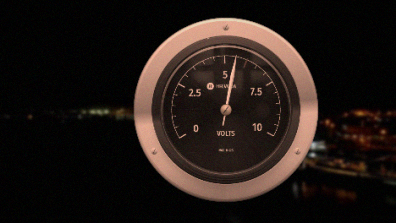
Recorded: 5.5; V
